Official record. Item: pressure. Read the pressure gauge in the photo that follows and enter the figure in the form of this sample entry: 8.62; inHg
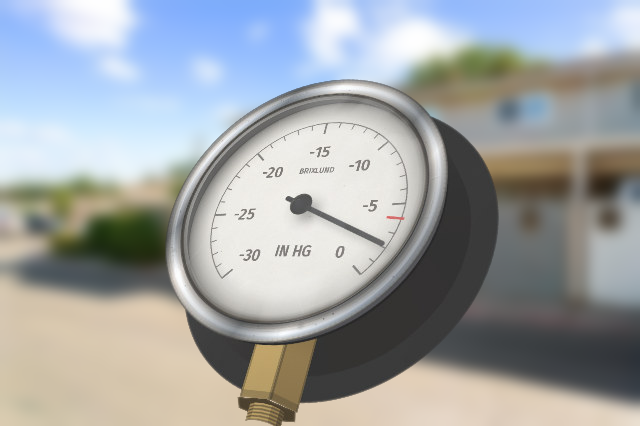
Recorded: -2; inHg
